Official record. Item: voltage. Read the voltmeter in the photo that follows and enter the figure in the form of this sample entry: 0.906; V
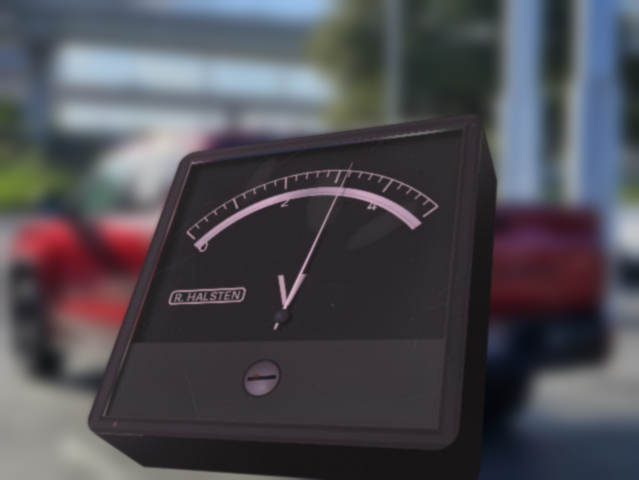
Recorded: 3.2; V
